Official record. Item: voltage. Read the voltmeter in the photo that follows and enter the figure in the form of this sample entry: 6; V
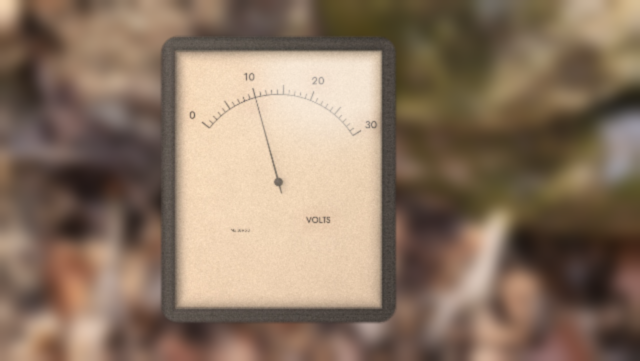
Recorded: 10; V
